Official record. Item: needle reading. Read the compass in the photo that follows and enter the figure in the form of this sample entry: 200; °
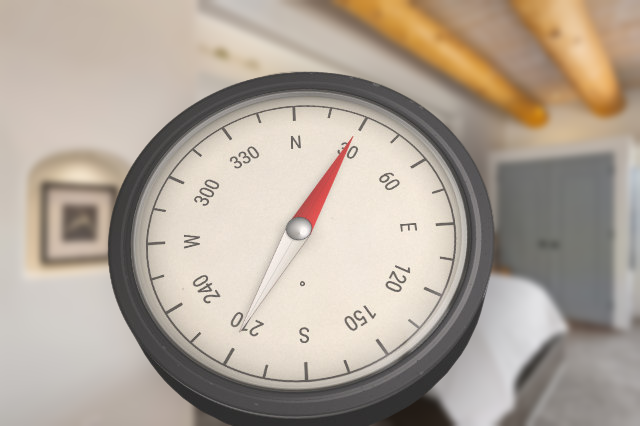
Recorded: 30; °
